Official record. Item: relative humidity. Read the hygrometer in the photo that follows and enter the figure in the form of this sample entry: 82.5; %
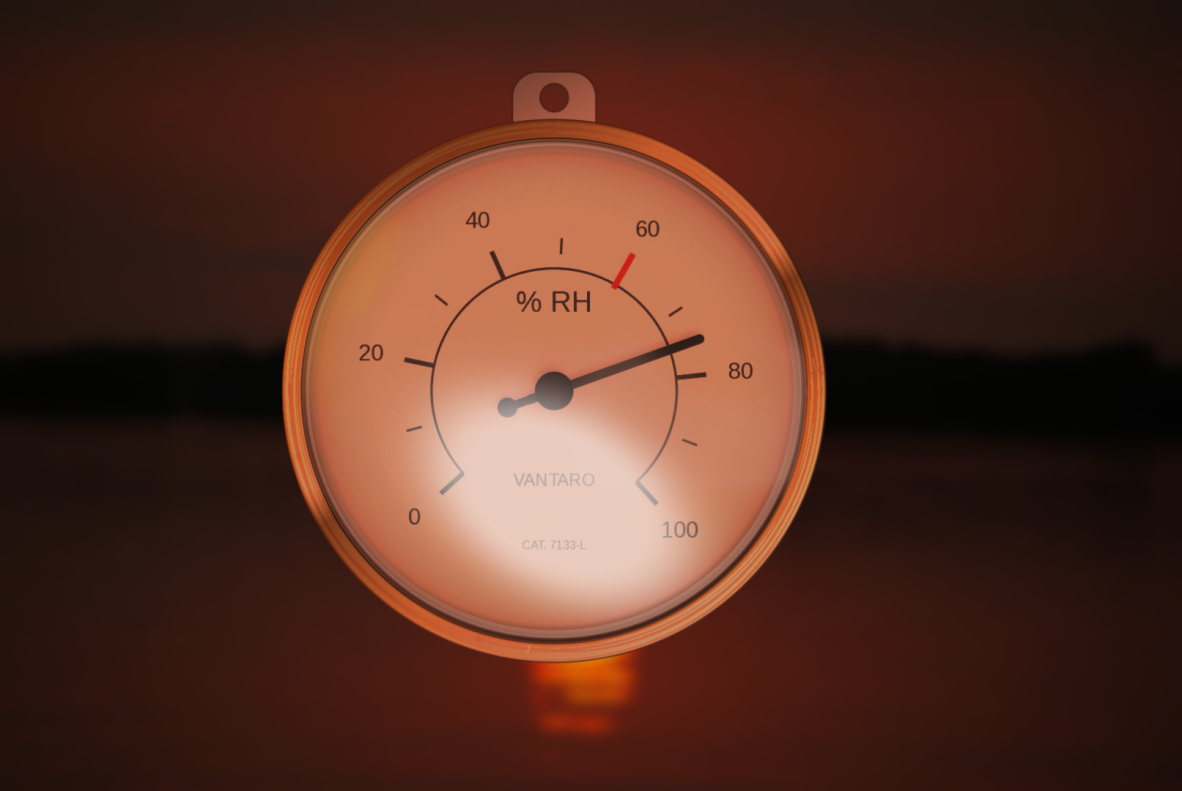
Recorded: 75; %
